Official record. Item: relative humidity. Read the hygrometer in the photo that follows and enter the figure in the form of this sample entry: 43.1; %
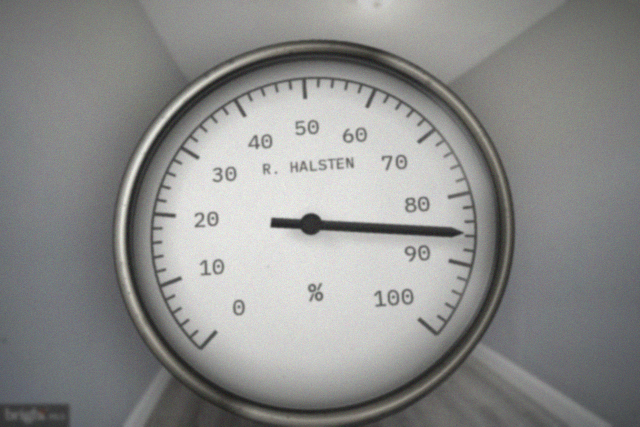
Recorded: 86; %
